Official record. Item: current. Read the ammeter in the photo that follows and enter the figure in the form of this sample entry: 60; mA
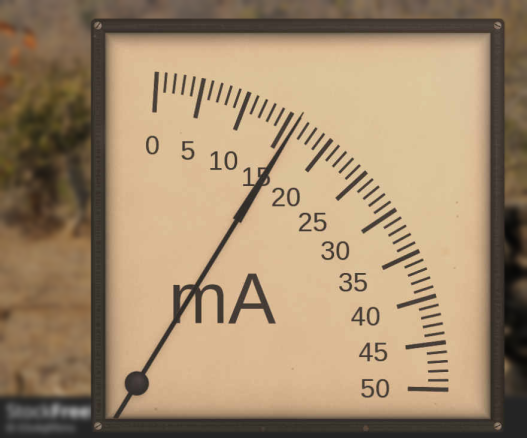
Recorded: 16; mA
